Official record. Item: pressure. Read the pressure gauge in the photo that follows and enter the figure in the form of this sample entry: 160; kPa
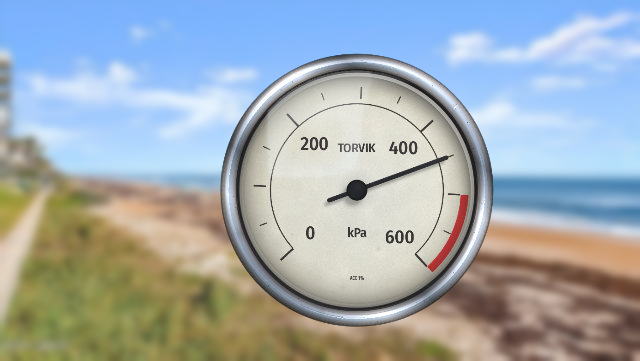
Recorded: 450; kPa
